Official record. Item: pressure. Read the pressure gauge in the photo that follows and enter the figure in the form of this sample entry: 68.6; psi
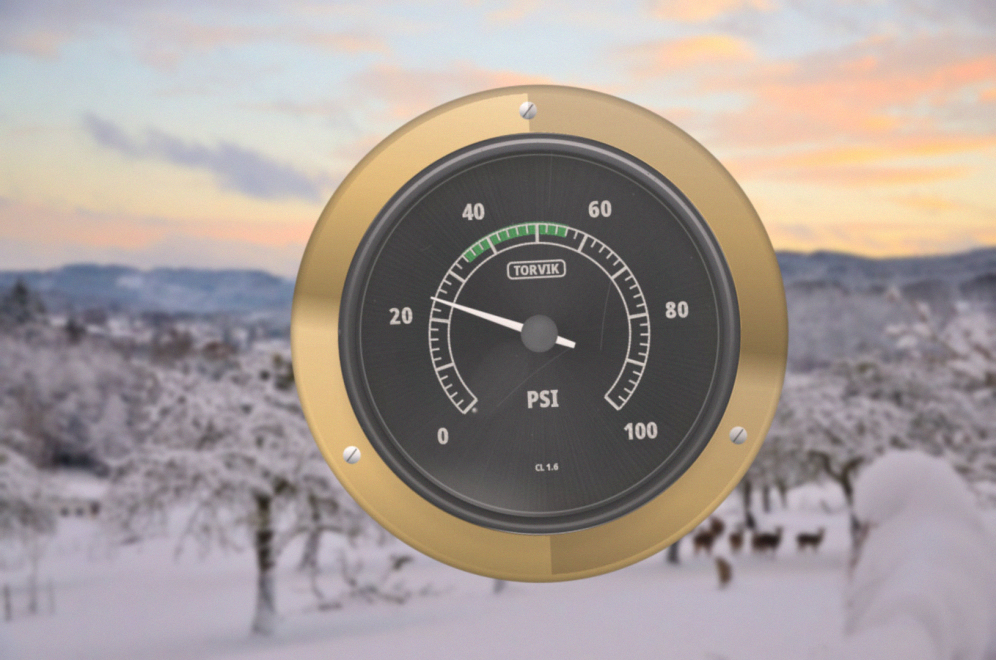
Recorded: 24; psi
